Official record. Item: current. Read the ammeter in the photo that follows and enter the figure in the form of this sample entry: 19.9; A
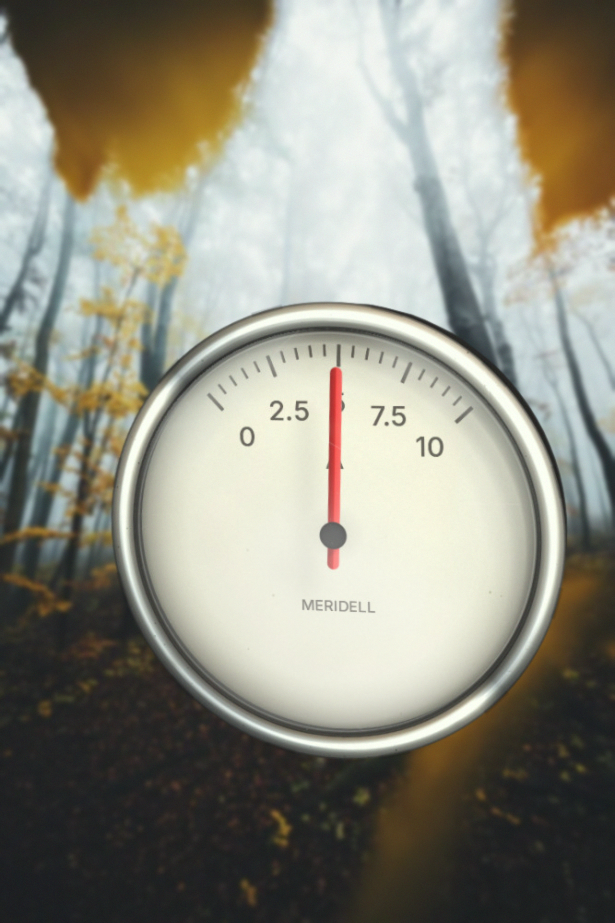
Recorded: 5; A
